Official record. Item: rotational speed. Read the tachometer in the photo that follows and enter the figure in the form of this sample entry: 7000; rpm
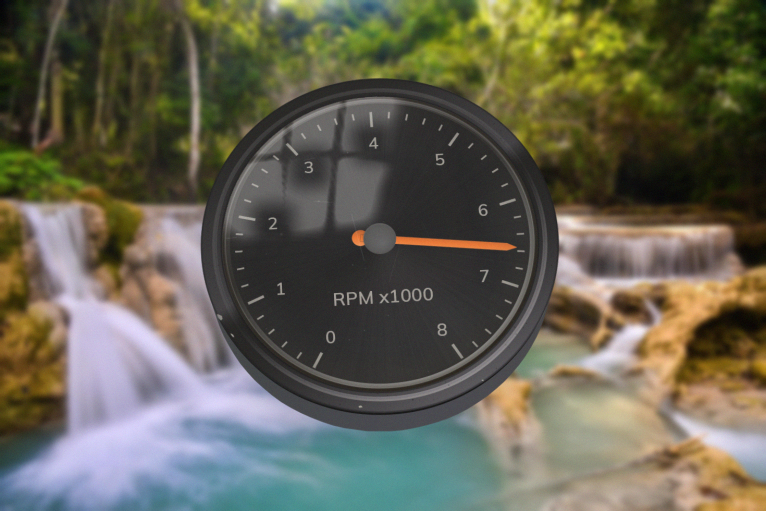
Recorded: 6600; rpm
